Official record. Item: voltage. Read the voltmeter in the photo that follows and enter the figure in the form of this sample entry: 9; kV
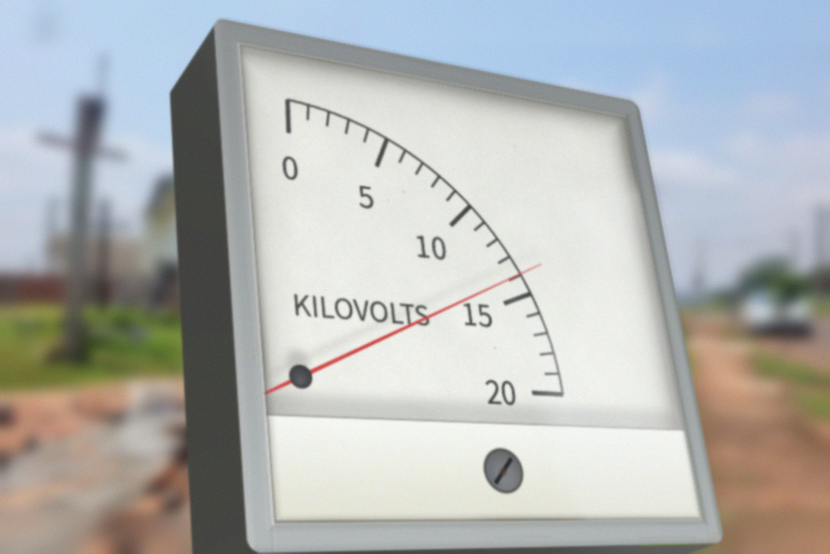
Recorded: 14; kV
